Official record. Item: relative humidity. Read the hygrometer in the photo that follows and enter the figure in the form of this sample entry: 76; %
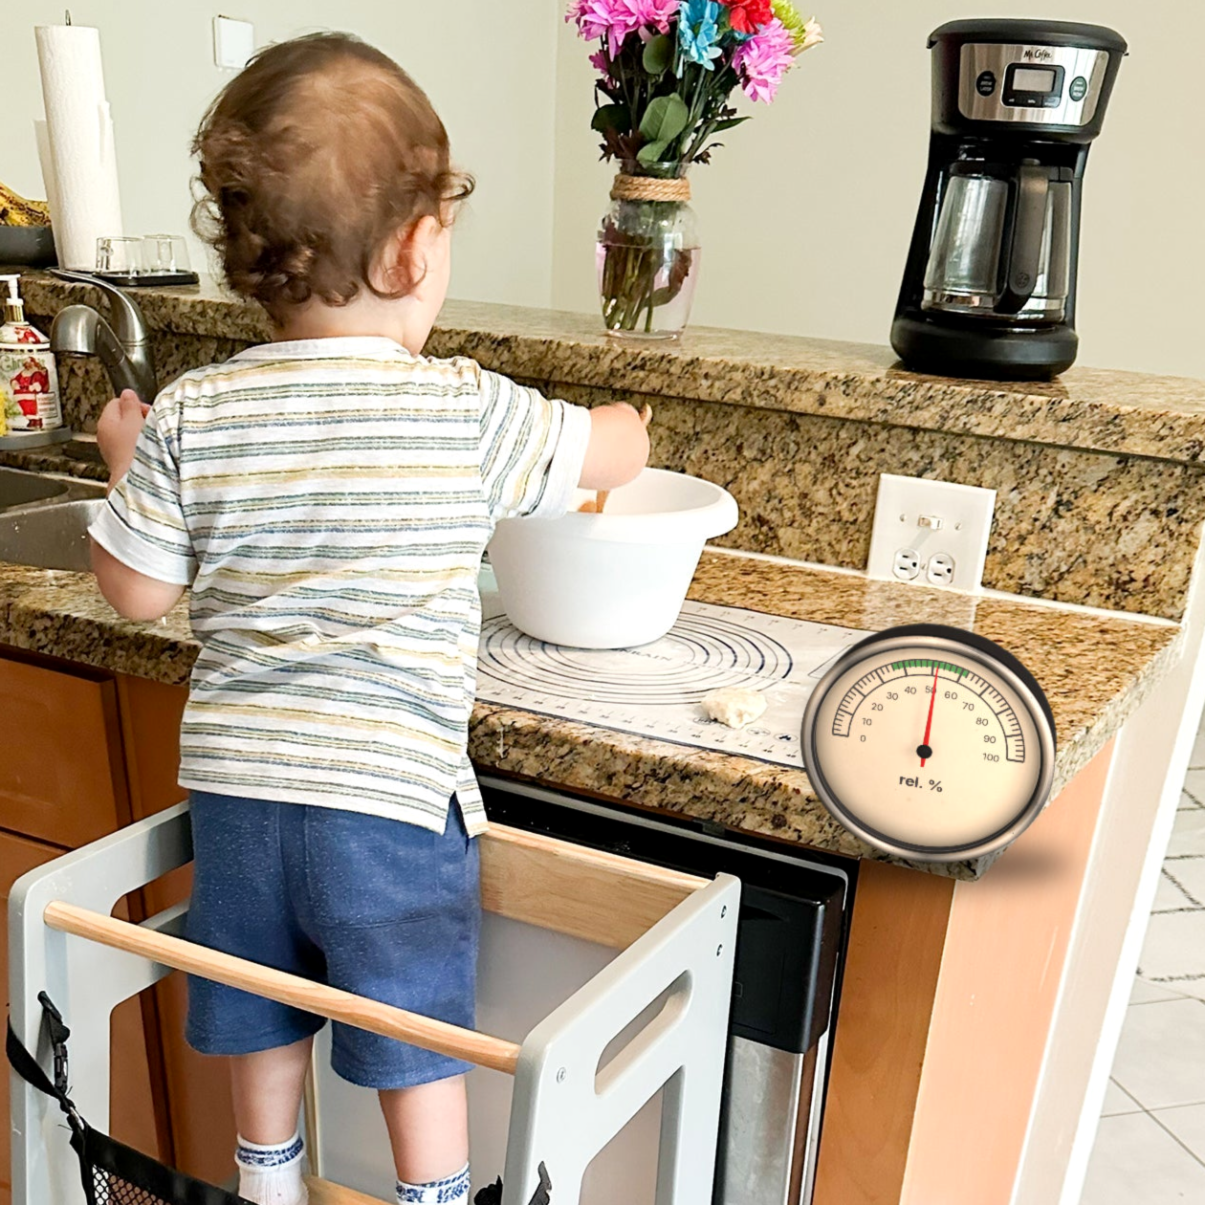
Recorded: 52; %
